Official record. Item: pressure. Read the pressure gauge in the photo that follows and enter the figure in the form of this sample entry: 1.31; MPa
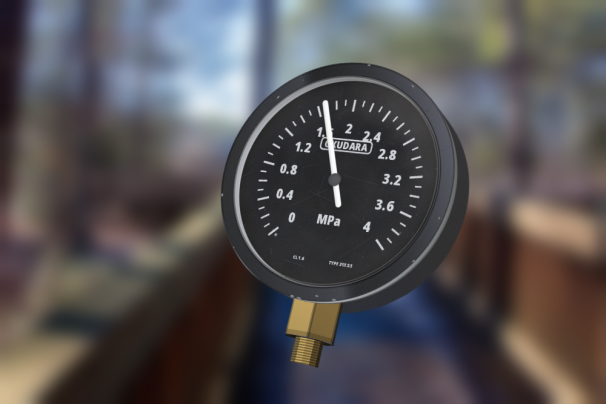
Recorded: 1.7; MPa
